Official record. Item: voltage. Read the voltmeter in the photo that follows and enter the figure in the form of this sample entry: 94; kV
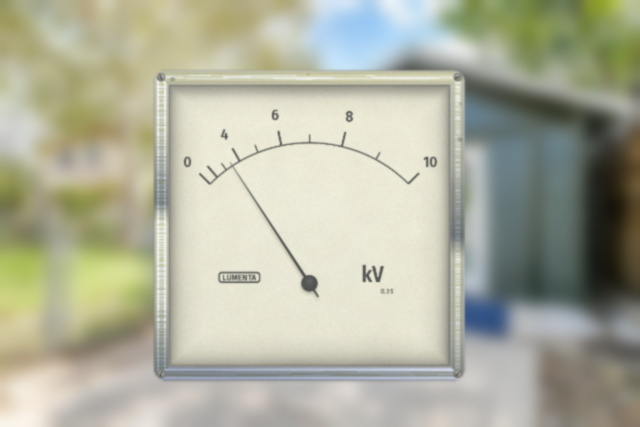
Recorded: 3.5; kV
